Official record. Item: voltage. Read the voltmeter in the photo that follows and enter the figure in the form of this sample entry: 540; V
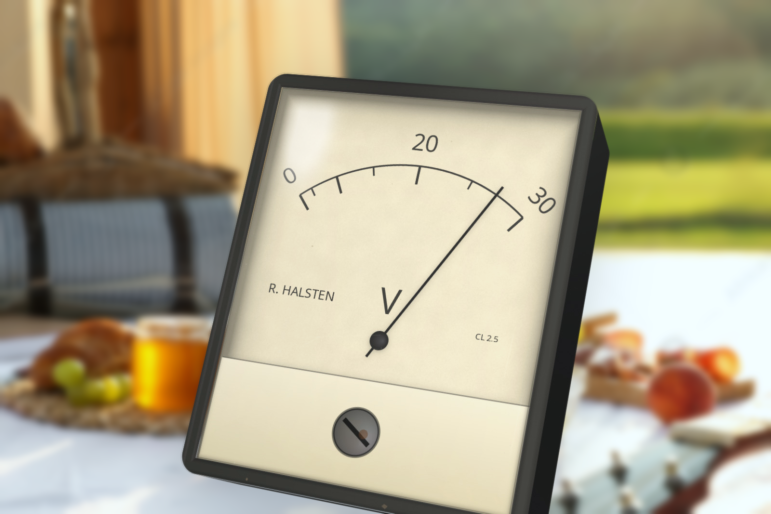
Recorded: 27.5; V
